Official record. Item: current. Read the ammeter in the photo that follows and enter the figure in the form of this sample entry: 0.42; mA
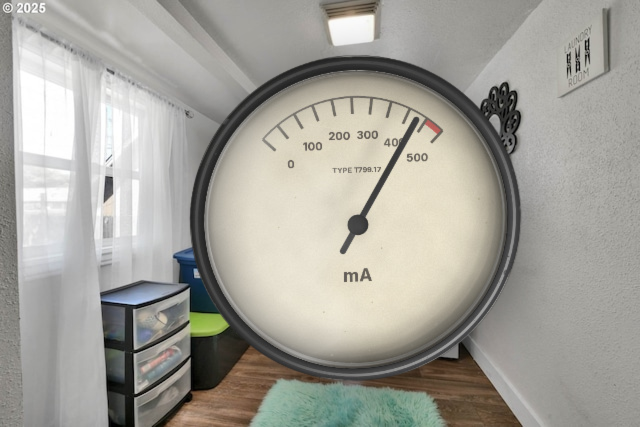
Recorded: 425; mA
